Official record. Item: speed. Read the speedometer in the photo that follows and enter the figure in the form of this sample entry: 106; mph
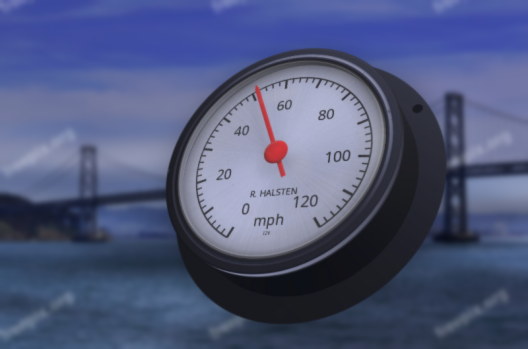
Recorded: 52; mph
